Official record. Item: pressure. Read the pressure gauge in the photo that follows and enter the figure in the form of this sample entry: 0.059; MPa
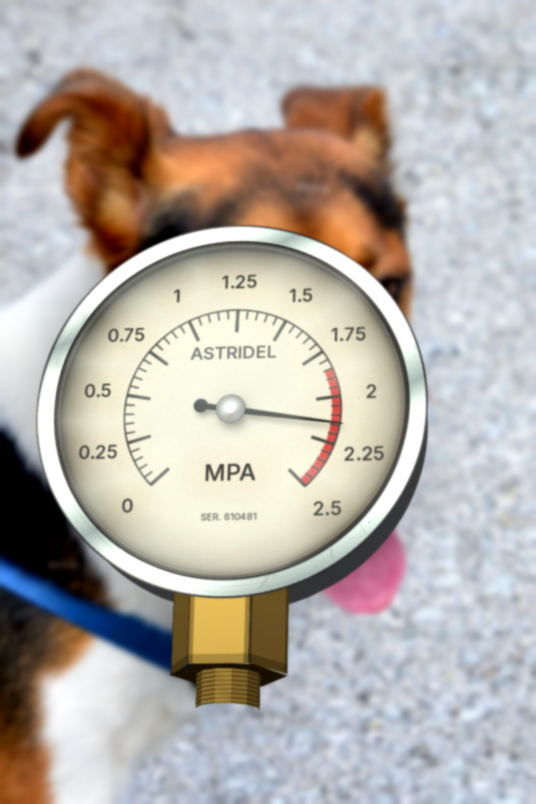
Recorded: 2.15; MPa
